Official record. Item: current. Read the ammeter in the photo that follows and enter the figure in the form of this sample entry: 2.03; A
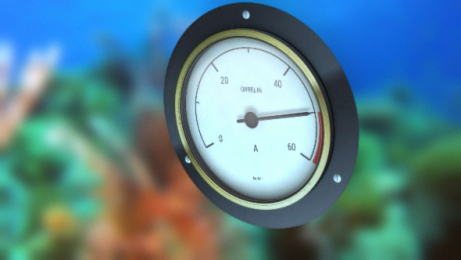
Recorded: 50; A
